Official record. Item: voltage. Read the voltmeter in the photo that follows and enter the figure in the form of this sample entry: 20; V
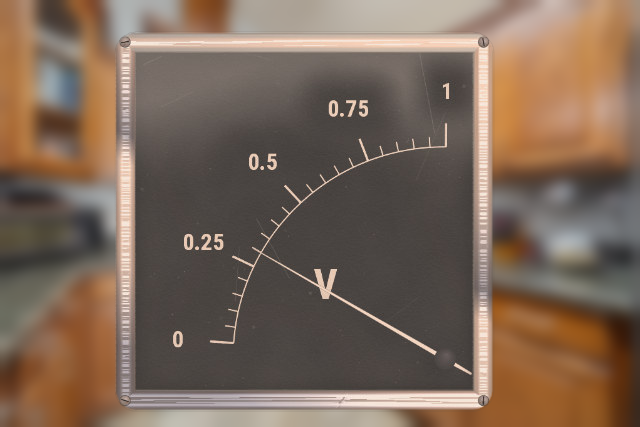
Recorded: 0.3; V
